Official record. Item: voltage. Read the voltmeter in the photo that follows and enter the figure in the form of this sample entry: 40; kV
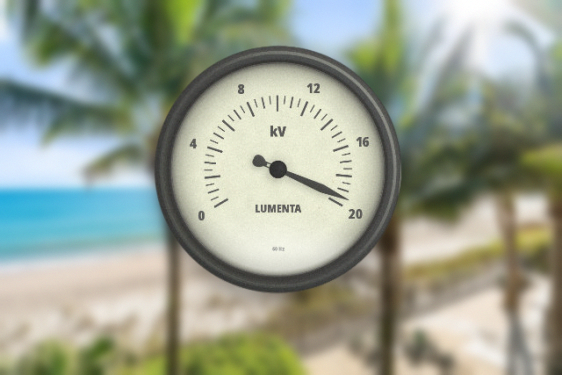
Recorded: 19.5; kV
